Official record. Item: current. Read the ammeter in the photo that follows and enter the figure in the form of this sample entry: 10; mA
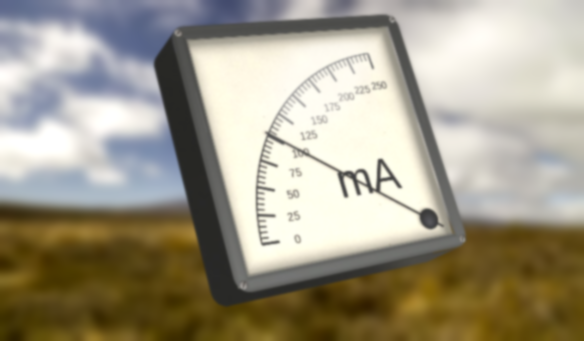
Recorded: 100; mA
